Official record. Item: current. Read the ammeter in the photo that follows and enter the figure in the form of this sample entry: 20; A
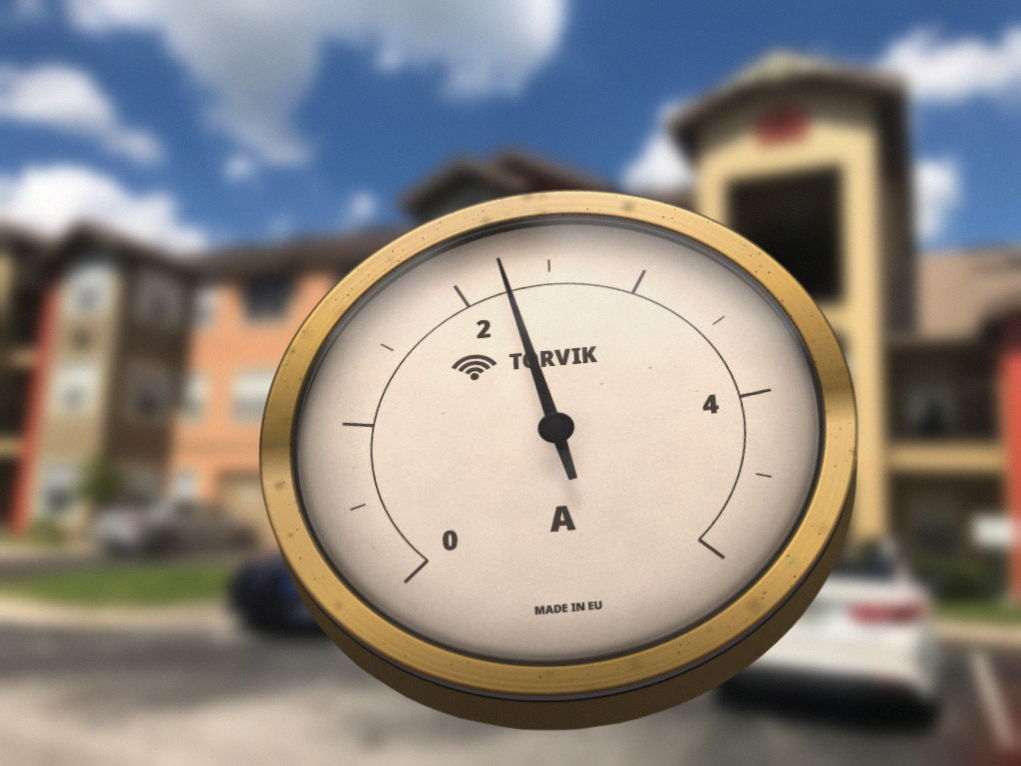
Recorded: 2.25; A
